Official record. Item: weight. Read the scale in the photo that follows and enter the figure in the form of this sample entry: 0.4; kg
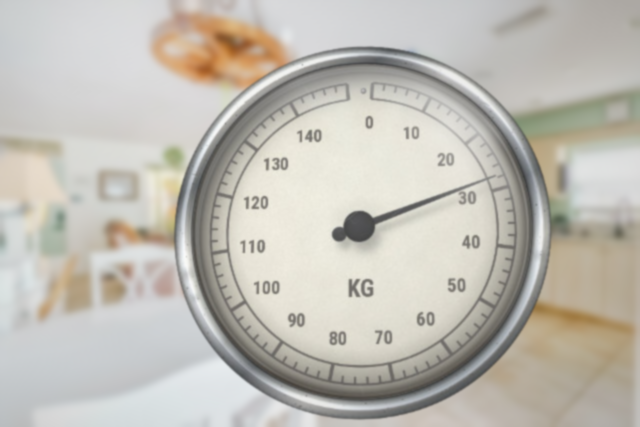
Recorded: 28; kg
